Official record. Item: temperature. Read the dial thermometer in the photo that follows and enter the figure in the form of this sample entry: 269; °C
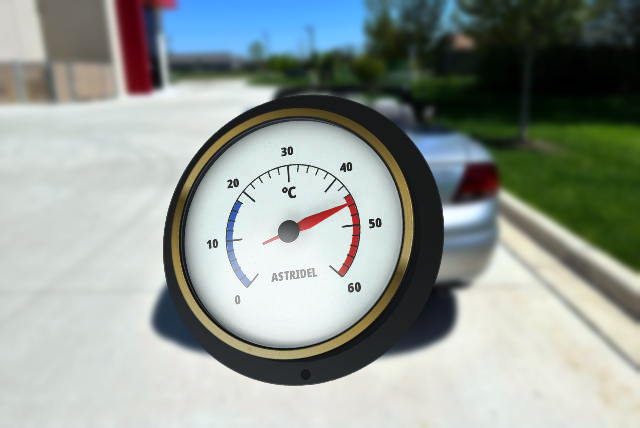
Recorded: 46; °C
